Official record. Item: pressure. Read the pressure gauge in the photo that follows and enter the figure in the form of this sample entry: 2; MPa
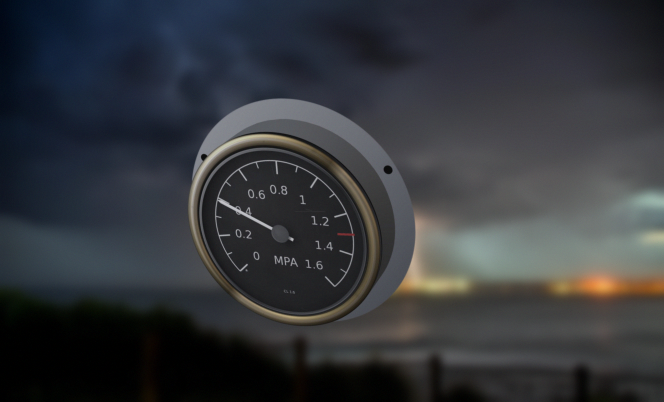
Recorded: 0.4; MPa
